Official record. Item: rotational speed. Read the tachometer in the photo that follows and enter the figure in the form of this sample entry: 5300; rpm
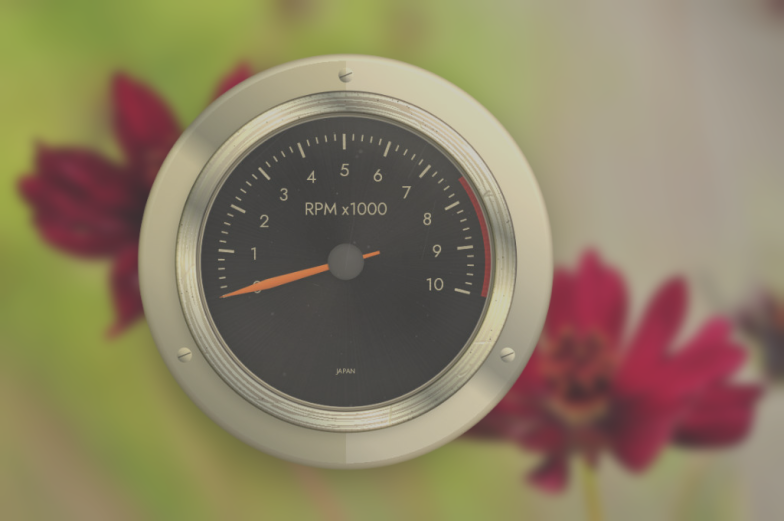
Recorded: 0; rpm
